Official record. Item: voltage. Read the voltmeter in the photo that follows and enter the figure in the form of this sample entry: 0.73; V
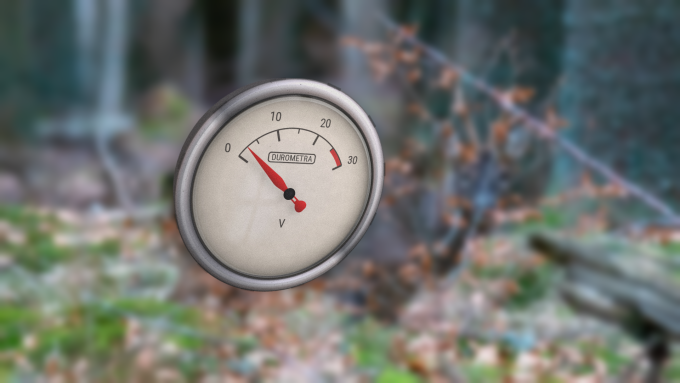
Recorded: 2.5; V
